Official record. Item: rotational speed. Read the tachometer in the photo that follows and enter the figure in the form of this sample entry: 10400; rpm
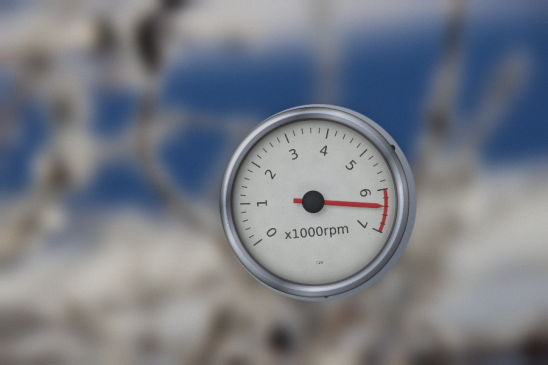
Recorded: 6400; rpm
